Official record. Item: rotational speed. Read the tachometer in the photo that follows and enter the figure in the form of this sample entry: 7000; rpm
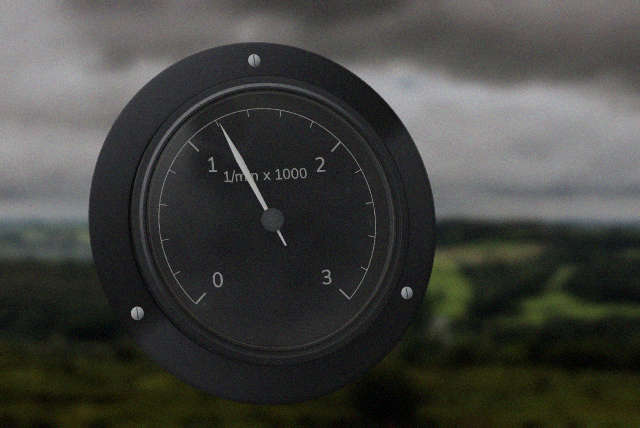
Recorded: 1200; rpm
